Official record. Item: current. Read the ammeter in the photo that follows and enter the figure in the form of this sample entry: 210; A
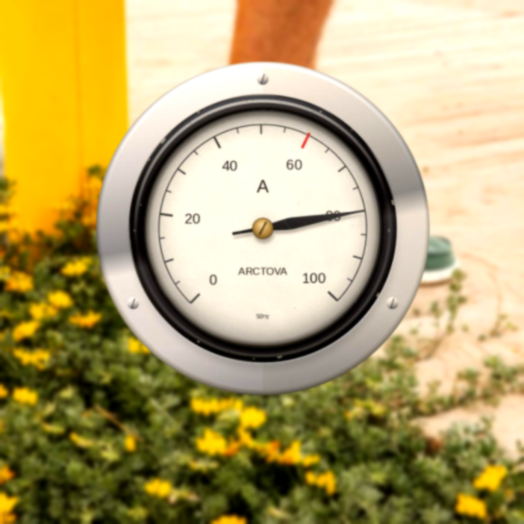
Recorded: 80; A
